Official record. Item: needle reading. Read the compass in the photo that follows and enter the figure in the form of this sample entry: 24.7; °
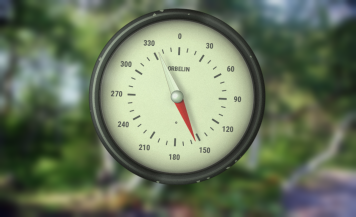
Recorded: 155; °
